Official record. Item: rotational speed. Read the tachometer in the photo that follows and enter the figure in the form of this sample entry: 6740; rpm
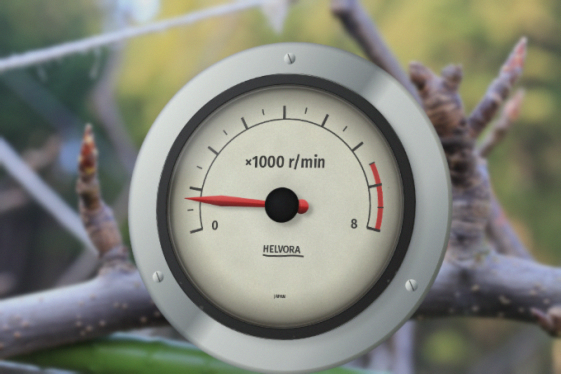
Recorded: 750; rpm
